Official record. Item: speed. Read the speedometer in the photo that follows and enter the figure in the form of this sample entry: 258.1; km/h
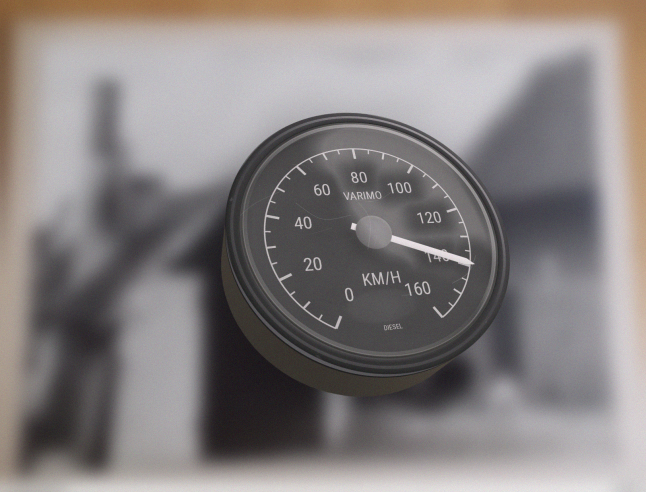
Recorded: 140; km/h
